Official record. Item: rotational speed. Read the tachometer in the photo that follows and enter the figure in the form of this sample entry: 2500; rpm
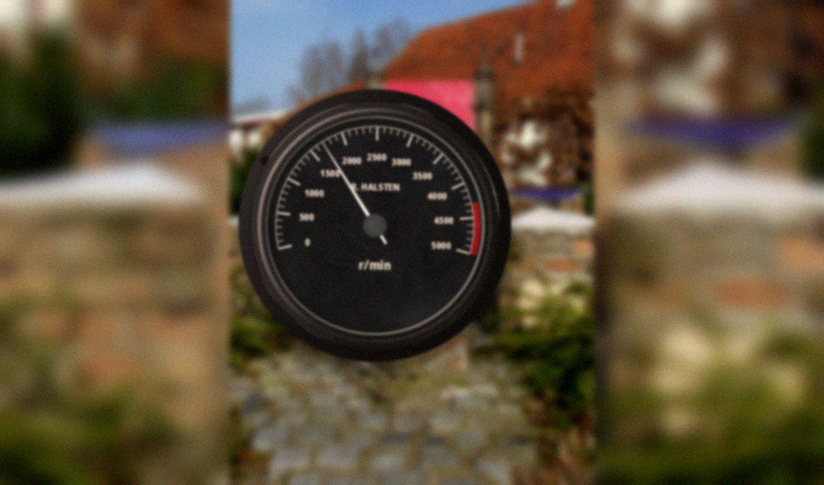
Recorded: 1700; rpm
